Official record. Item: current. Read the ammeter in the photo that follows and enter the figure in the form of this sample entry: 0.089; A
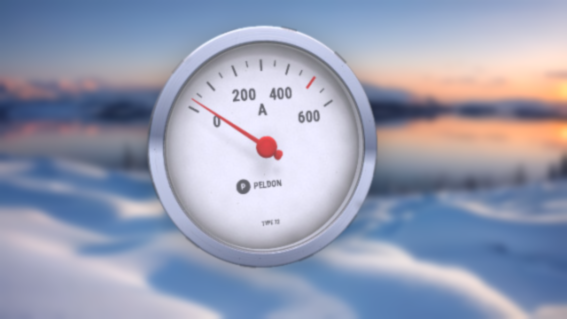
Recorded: 25; A
